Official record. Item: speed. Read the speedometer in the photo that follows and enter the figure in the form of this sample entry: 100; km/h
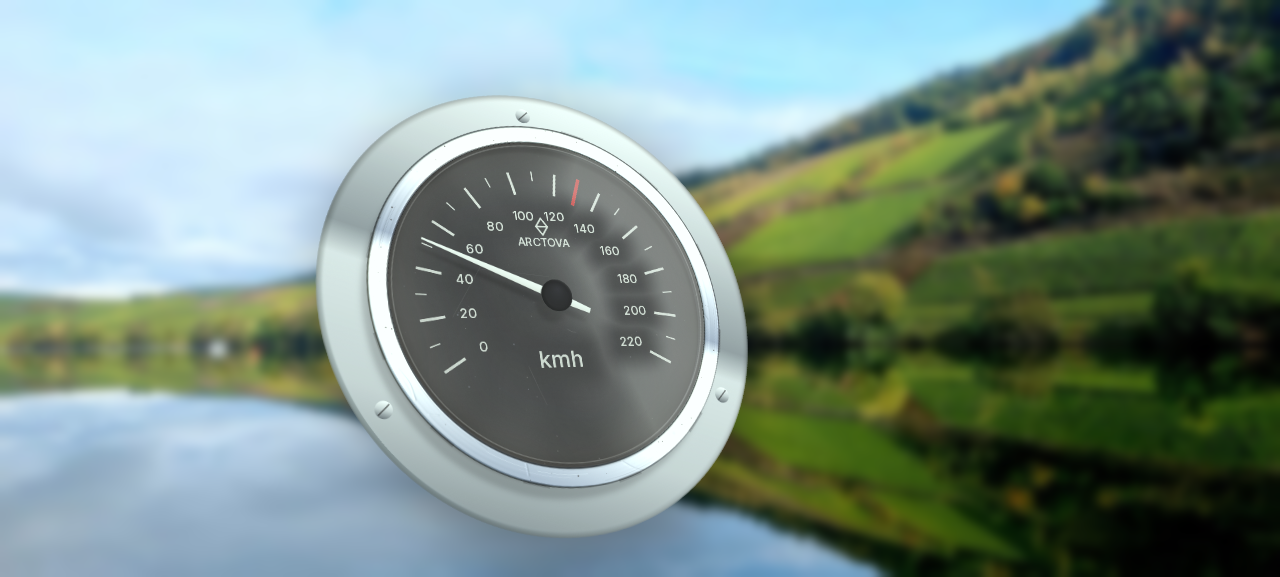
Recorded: 50; km/h
